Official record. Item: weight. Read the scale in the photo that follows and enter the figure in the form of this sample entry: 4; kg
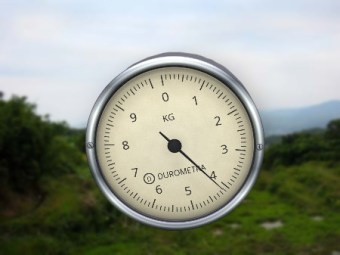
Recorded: 4.1; kg
